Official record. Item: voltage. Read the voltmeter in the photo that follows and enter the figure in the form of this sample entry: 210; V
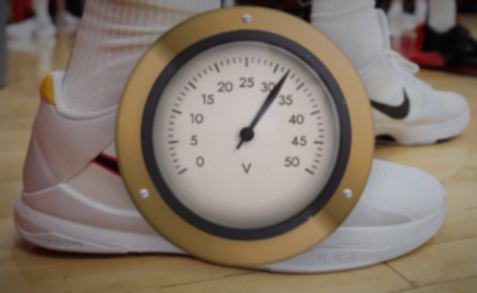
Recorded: 32; V
